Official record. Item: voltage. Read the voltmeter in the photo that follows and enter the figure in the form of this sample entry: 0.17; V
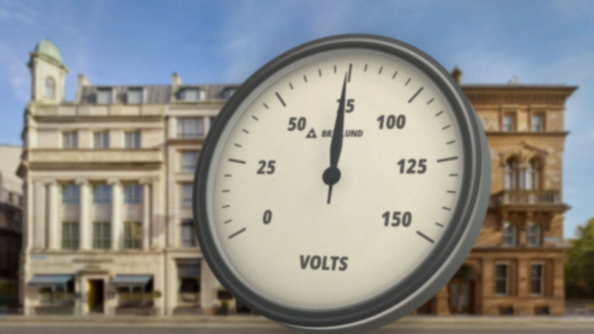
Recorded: 75; V
